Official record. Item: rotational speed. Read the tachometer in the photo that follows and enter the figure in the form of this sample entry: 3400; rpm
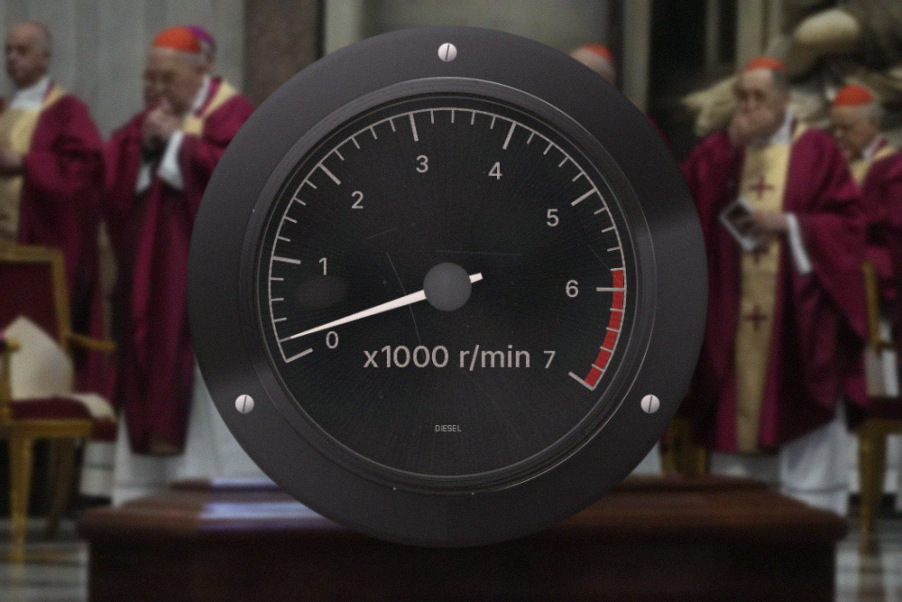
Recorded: 200; rpm
